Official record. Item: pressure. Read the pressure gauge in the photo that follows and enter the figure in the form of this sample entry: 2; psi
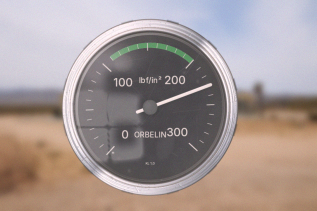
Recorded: 230; psi
